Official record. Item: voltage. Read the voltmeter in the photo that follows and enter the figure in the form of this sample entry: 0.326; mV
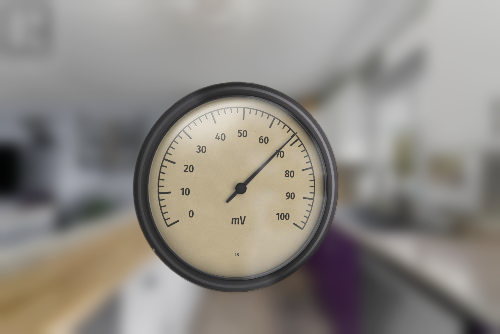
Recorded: 68; mV
